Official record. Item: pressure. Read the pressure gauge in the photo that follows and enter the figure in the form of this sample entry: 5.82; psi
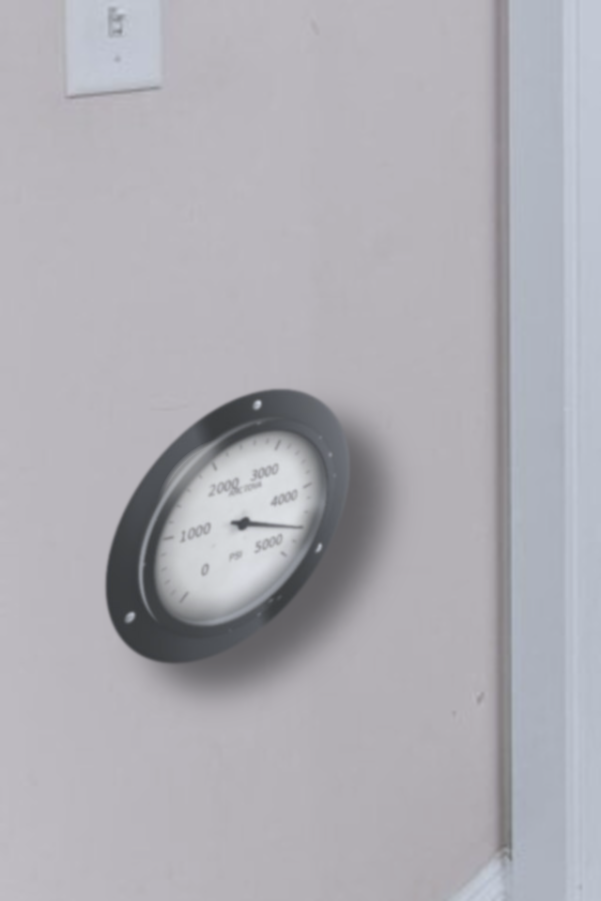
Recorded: 4600; psi
